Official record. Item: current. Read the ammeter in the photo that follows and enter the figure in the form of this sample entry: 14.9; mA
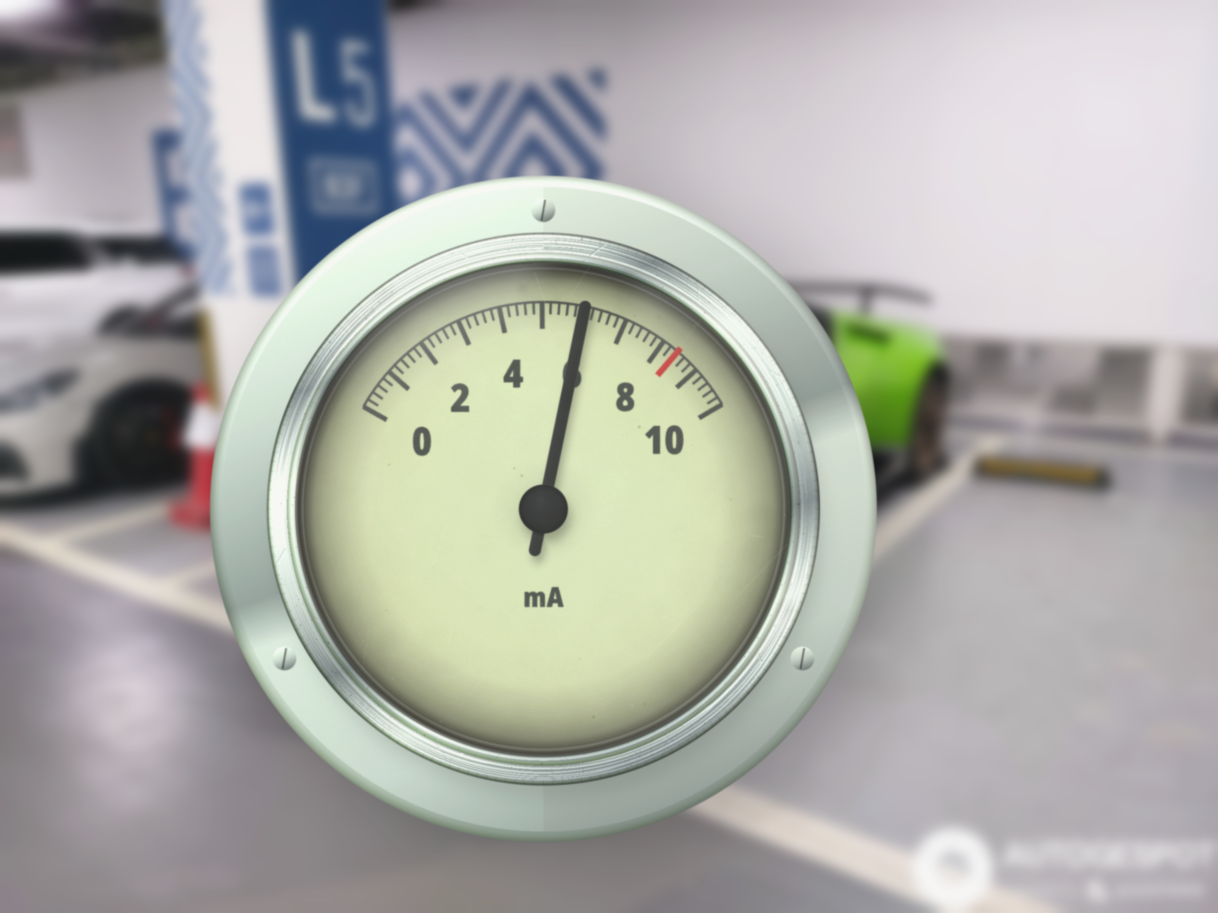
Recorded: 6; mA
